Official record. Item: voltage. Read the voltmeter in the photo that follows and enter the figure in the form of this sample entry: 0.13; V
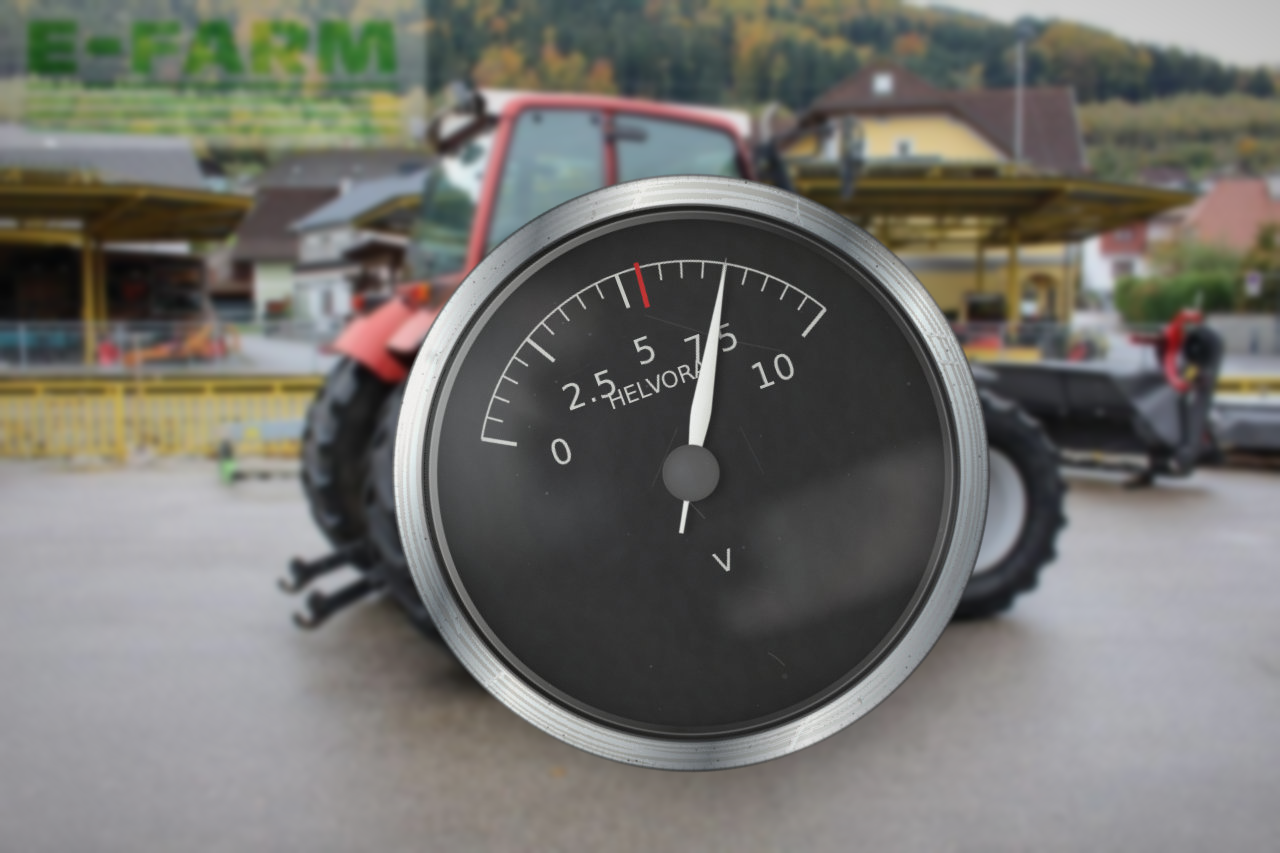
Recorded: 7.5; V
